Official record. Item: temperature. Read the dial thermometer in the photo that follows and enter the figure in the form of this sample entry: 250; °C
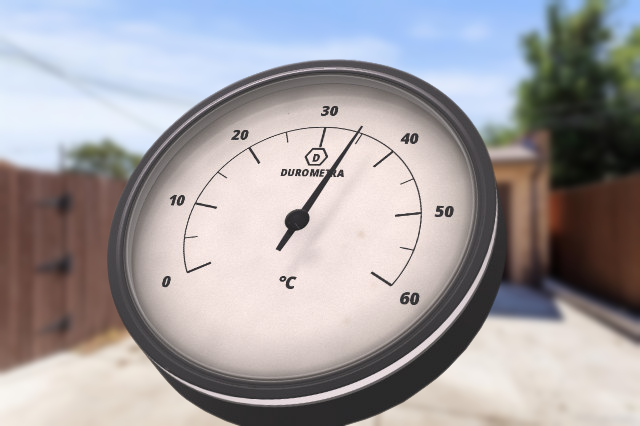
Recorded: 35; °C
